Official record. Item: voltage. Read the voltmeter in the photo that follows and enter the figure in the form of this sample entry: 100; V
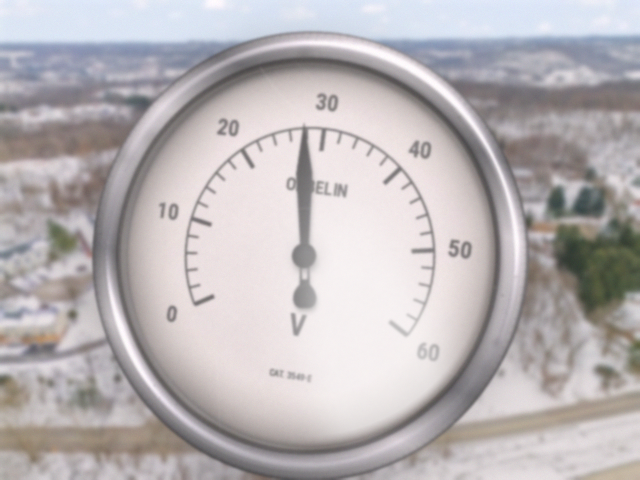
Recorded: 28; V
